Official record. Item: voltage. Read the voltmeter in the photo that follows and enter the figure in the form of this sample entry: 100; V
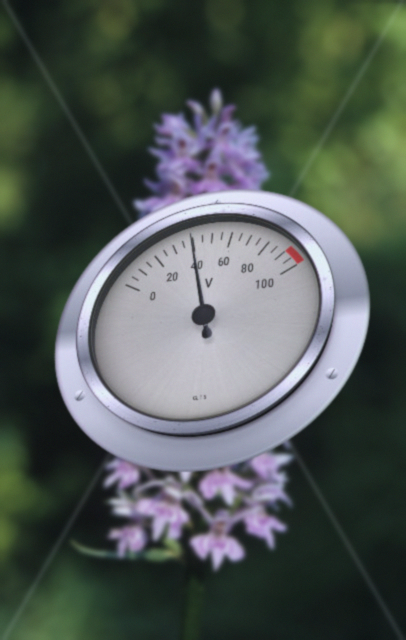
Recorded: 40; V
